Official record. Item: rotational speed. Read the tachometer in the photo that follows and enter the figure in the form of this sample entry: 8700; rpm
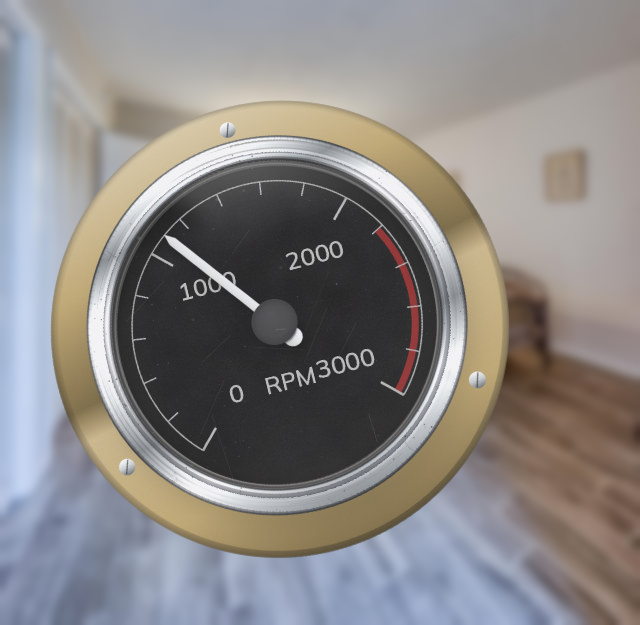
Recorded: 1100; rpm
